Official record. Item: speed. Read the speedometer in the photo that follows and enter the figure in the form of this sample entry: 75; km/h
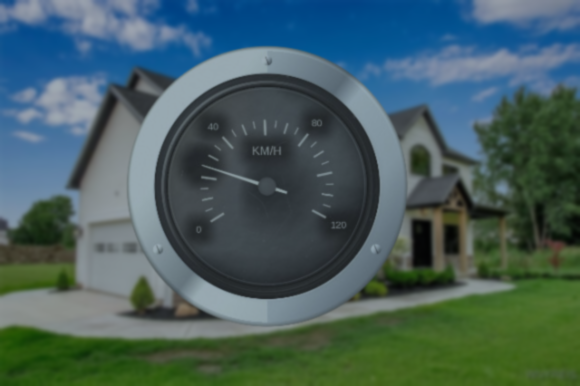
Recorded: 25; km/h
